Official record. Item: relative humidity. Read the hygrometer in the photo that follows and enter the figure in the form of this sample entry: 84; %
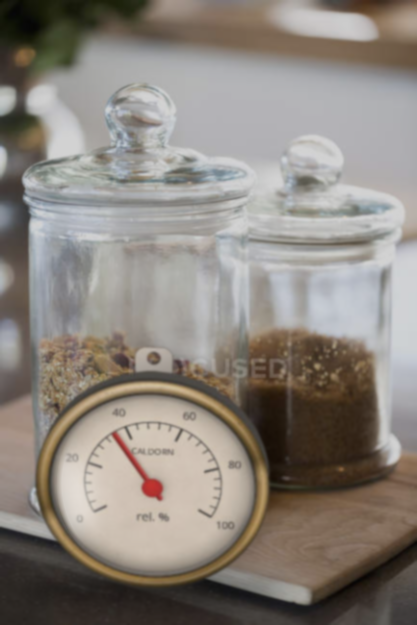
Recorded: 36; %
